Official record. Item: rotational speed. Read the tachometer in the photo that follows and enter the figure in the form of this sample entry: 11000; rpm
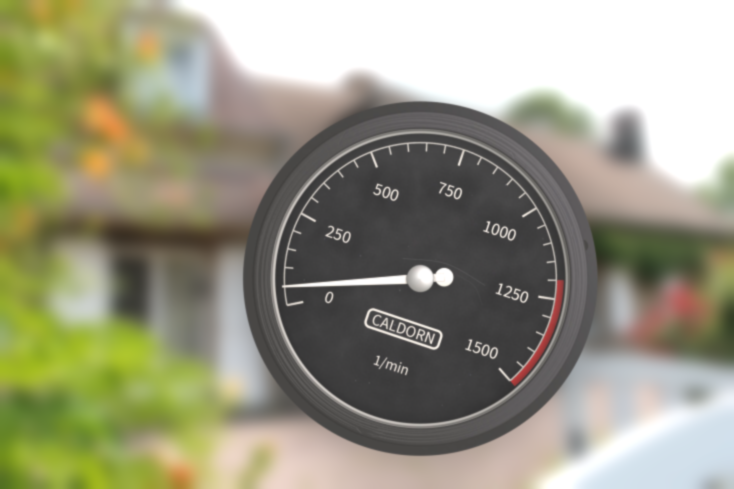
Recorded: 50; rpm
